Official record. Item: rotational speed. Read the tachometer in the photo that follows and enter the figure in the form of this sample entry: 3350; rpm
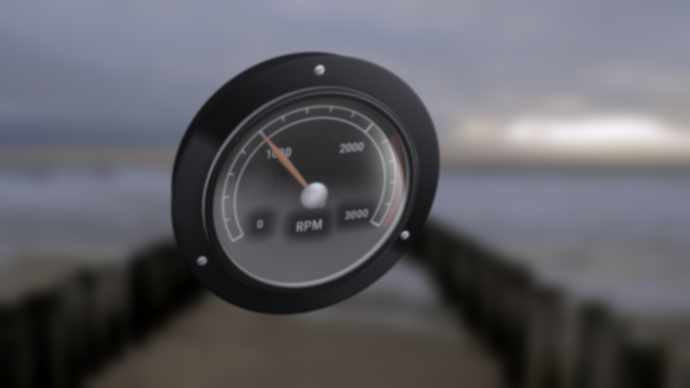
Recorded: 1000; rpm
